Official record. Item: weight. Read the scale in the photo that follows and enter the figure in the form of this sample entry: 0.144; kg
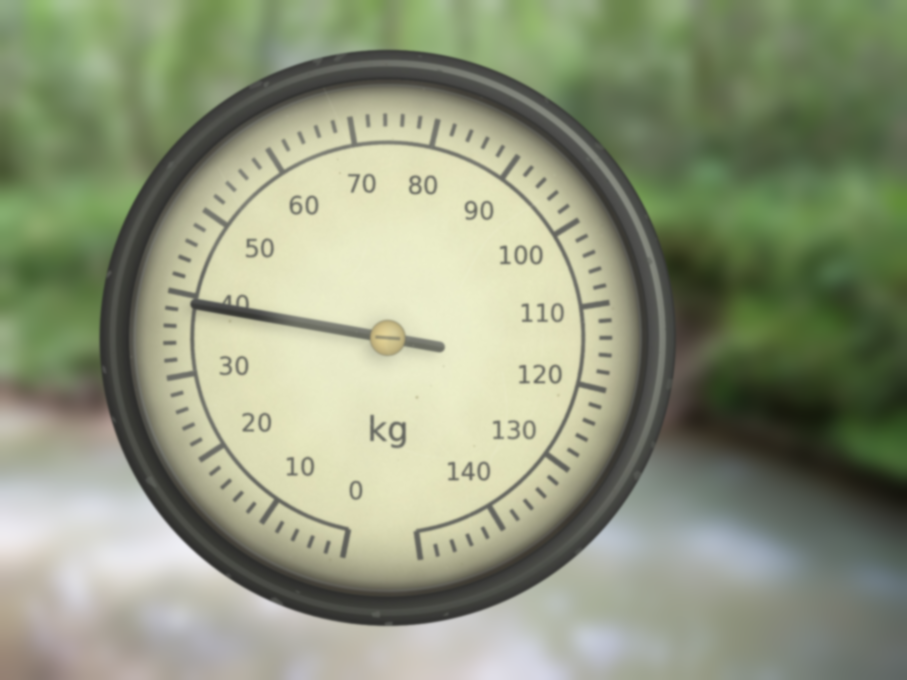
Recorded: 39; kg
